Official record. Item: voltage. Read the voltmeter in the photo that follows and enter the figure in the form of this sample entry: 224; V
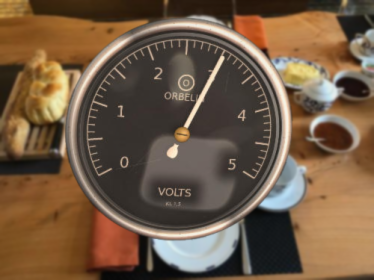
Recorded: 3; V
